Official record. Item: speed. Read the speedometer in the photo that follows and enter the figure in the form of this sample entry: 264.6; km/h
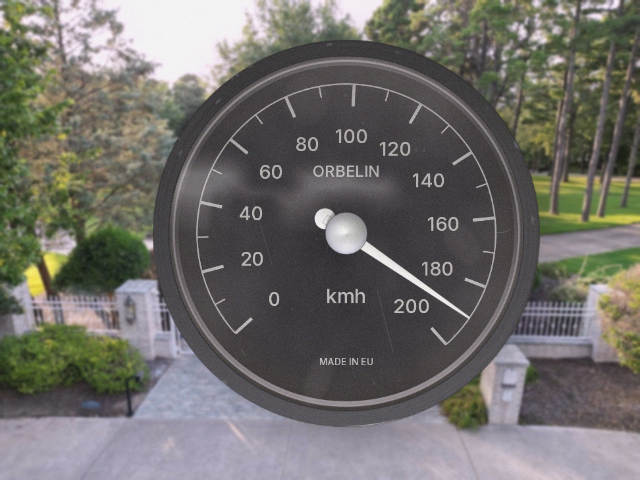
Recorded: 190; km/h
